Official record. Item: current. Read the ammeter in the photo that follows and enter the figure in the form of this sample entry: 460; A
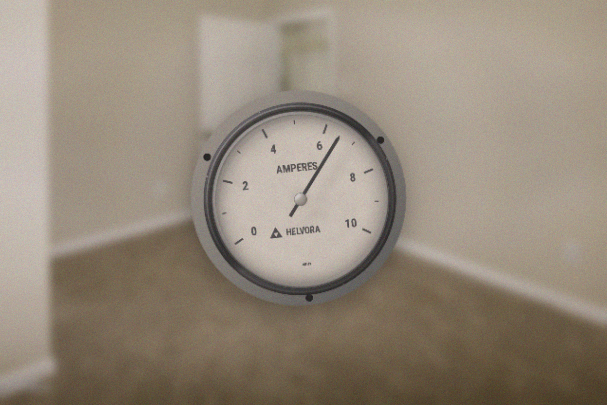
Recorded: 6.5; A
